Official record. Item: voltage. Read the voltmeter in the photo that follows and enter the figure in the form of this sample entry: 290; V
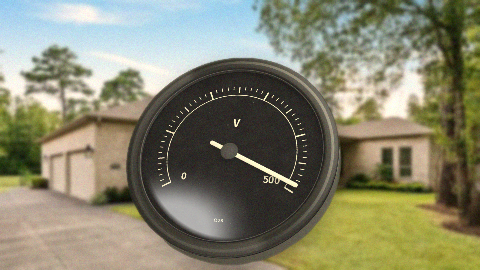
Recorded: 490; V
